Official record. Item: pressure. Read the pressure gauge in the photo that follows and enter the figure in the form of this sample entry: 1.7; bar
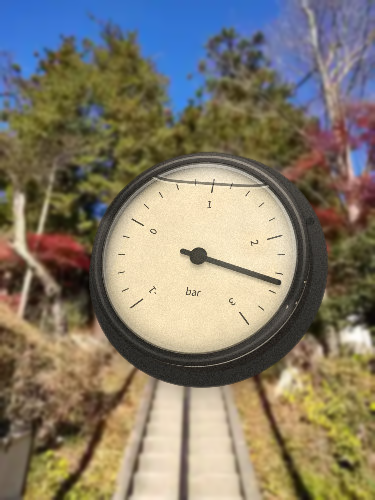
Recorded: 2.5; bar
